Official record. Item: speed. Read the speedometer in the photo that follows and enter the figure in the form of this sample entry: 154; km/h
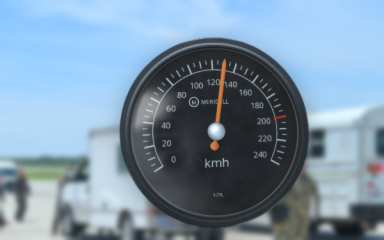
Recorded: 130; km/h
